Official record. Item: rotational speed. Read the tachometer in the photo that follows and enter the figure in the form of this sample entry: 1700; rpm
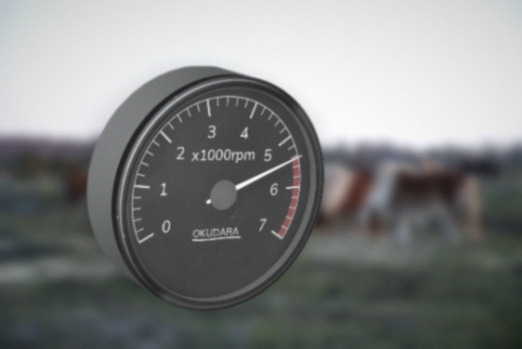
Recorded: 5400; rpm
